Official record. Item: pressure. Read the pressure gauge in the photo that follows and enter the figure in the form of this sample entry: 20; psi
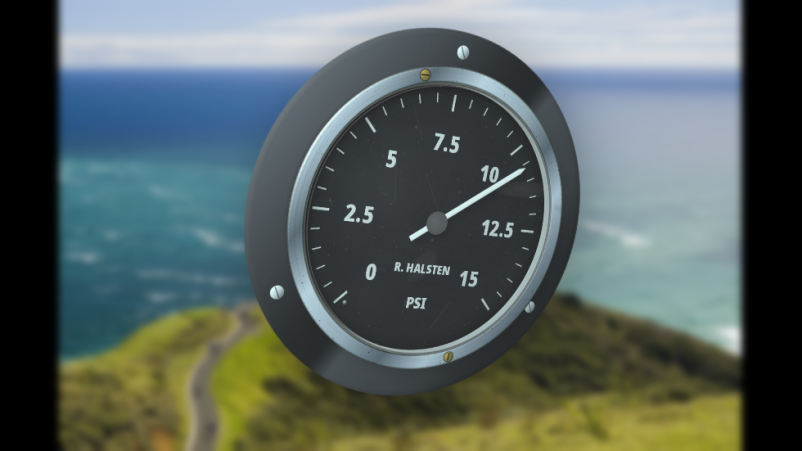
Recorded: 10.5; psi
